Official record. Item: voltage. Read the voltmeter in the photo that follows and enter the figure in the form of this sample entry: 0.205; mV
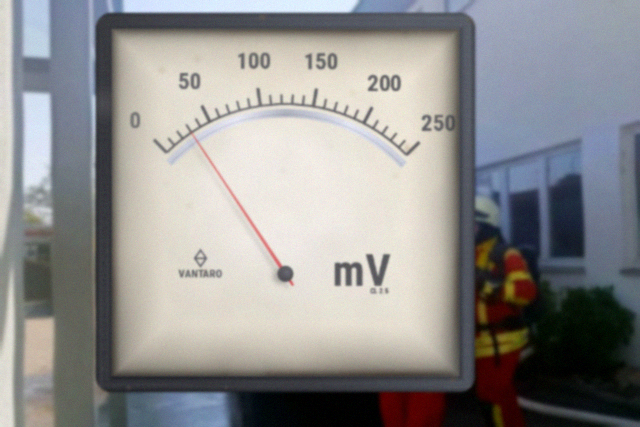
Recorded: 30; mV
